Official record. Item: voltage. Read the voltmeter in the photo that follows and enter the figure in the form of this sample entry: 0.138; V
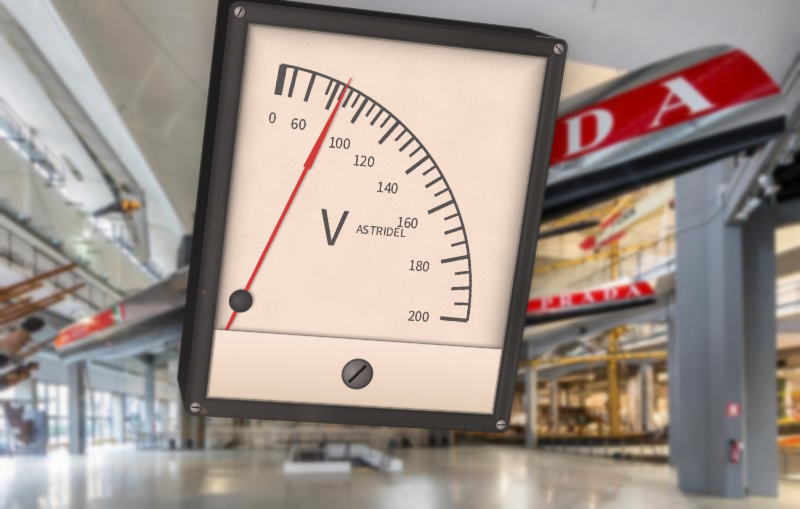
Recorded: 85; V
